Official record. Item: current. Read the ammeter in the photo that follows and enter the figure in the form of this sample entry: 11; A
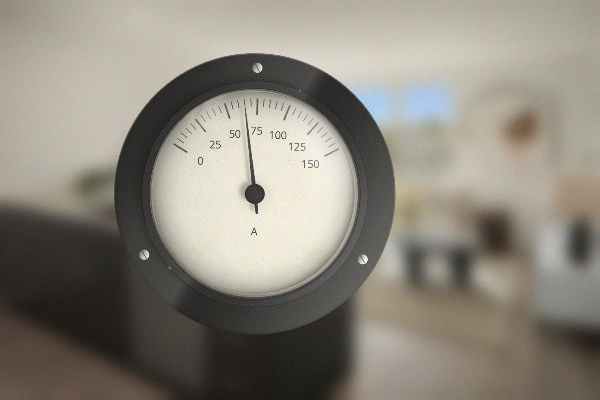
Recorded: 65; A
